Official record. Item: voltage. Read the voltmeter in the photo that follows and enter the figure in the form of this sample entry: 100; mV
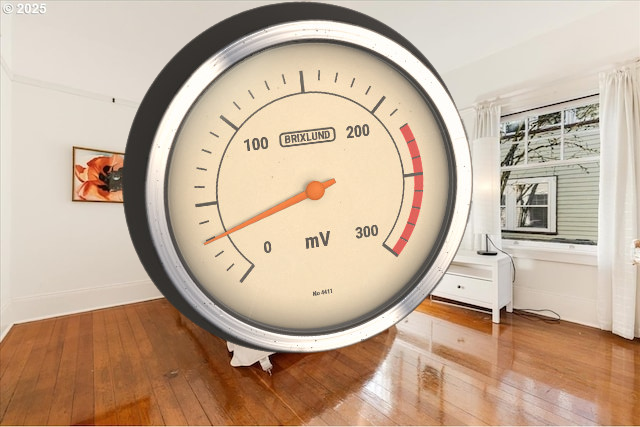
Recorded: 30; mV
